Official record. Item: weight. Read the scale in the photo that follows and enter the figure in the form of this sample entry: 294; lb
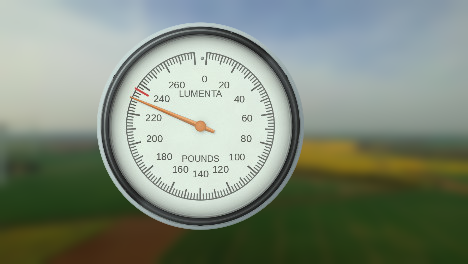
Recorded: 230; lb
